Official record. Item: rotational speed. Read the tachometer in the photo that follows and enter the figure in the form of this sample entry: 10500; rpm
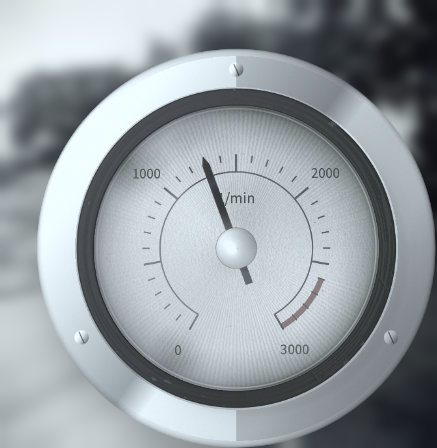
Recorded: 1300; rpm
